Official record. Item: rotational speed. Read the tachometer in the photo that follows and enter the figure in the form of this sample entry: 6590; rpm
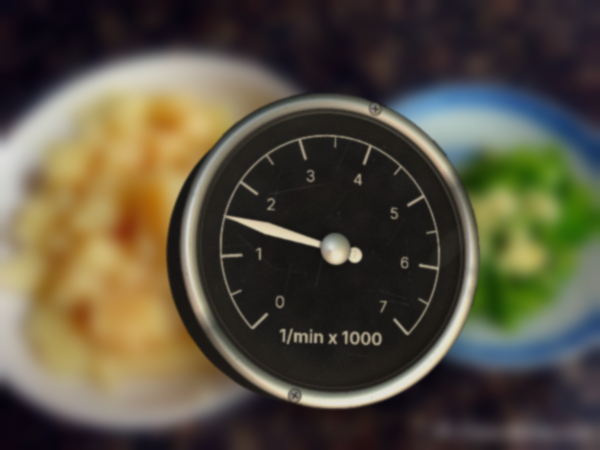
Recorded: 1500; rpm
